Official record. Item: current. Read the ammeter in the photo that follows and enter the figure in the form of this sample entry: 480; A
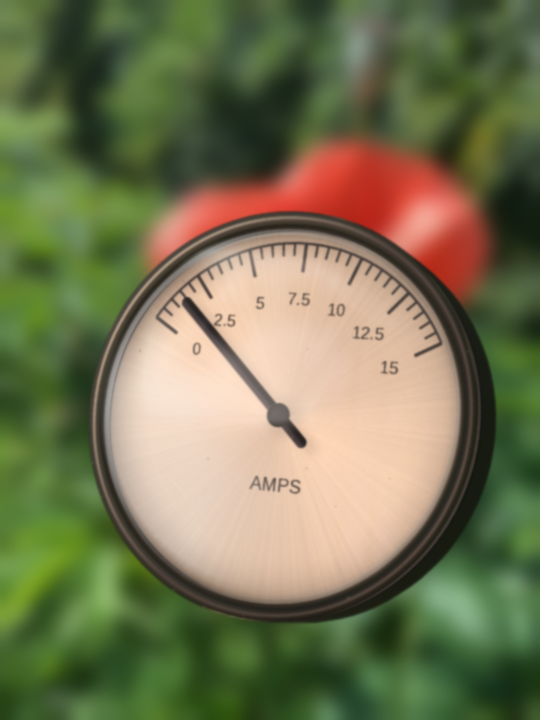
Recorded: 1.5; A
